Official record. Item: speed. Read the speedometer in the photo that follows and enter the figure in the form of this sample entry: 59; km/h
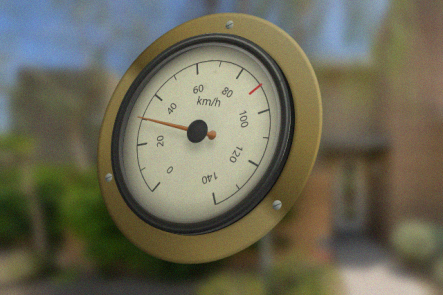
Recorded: 30; km/h
